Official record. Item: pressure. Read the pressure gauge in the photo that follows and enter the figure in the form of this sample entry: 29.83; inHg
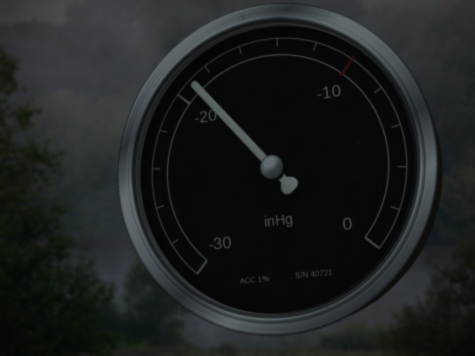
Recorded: -19; inHg
